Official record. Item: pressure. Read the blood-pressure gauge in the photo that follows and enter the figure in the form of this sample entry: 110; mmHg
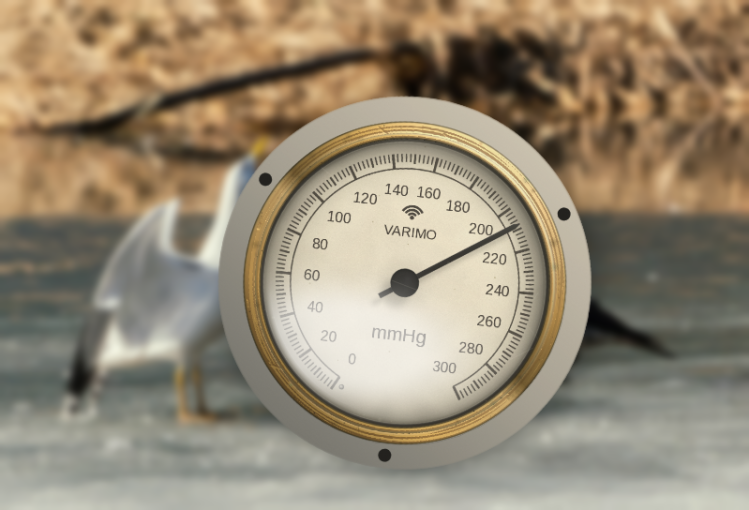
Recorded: 208; mmHg
